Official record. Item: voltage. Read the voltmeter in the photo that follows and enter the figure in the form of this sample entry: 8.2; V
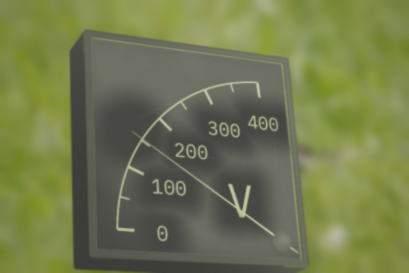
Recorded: 150; V
